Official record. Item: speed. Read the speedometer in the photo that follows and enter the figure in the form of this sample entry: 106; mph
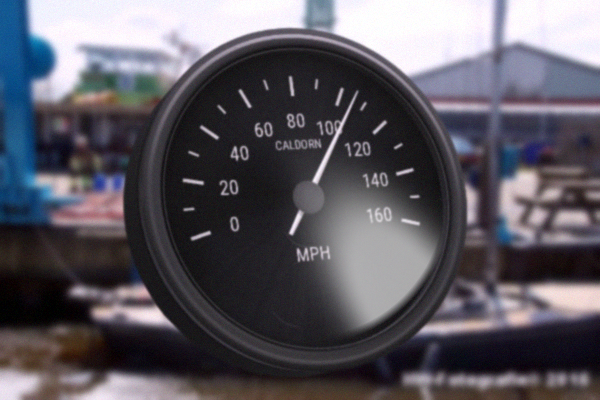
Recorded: 105; mph
